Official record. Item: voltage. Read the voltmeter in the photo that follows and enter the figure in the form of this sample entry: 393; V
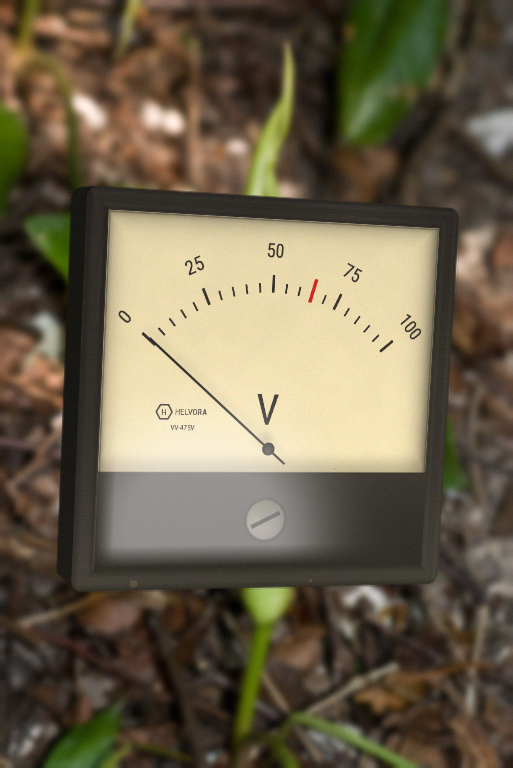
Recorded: 0; V
